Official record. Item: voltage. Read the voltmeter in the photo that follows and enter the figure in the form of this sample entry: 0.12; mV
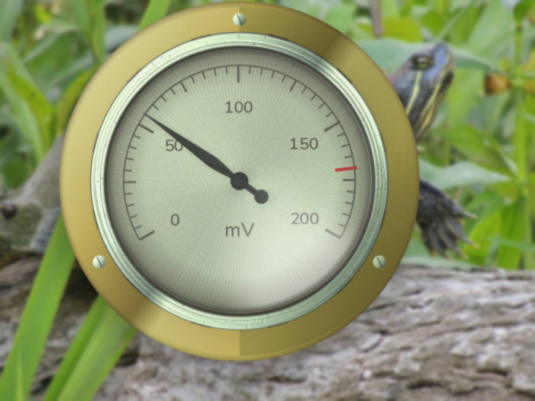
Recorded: 55; mV
